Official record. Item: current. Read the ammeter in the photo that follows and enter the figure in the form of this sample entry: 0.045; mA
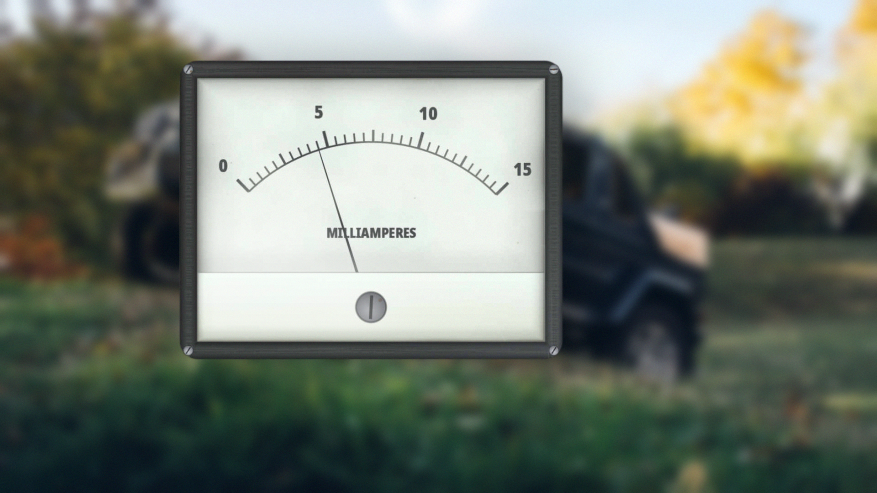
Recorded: 4.5; mA
